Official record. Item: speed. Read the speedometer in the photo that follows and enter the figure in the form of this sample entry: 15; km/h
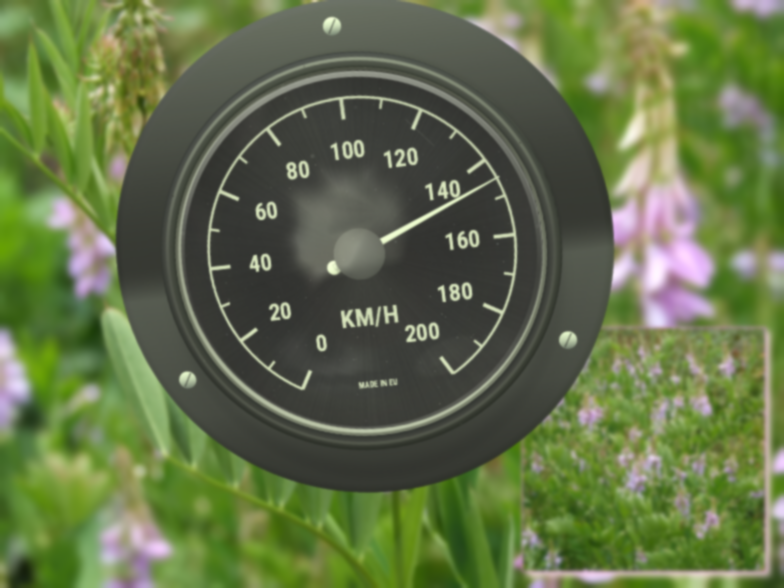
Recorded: 145; km/h
